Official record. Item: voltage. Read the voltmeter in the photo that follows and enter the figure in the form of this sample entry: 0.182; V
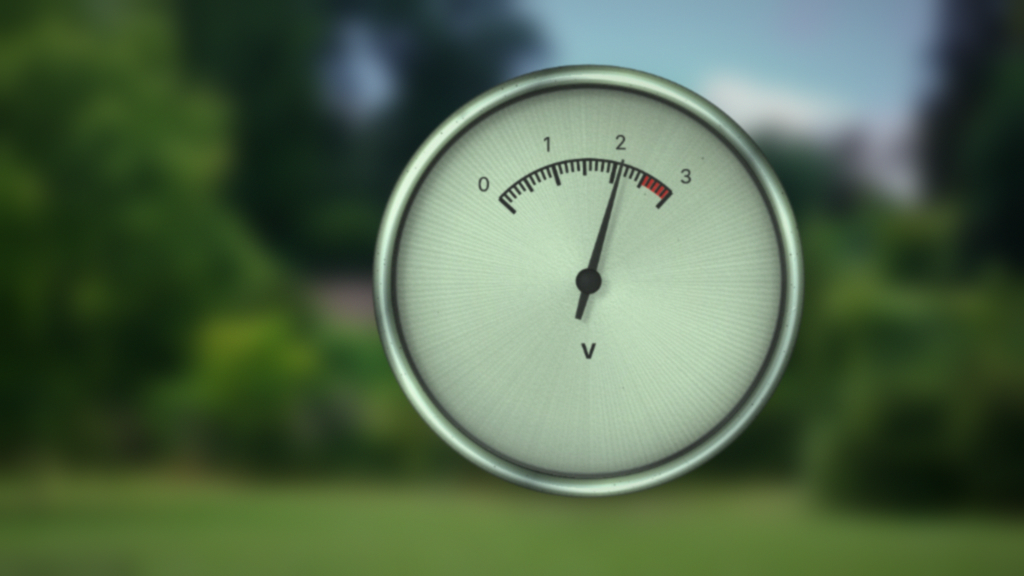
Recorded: 2.1; V
